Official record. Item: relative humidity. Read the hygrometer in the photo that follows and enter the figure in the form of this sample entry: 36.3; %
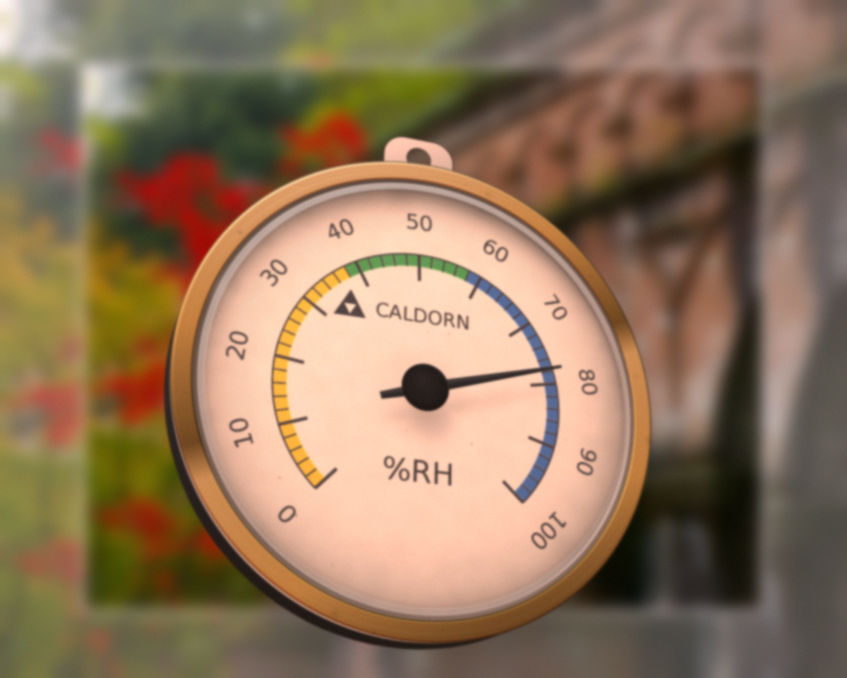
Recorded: 78; %
